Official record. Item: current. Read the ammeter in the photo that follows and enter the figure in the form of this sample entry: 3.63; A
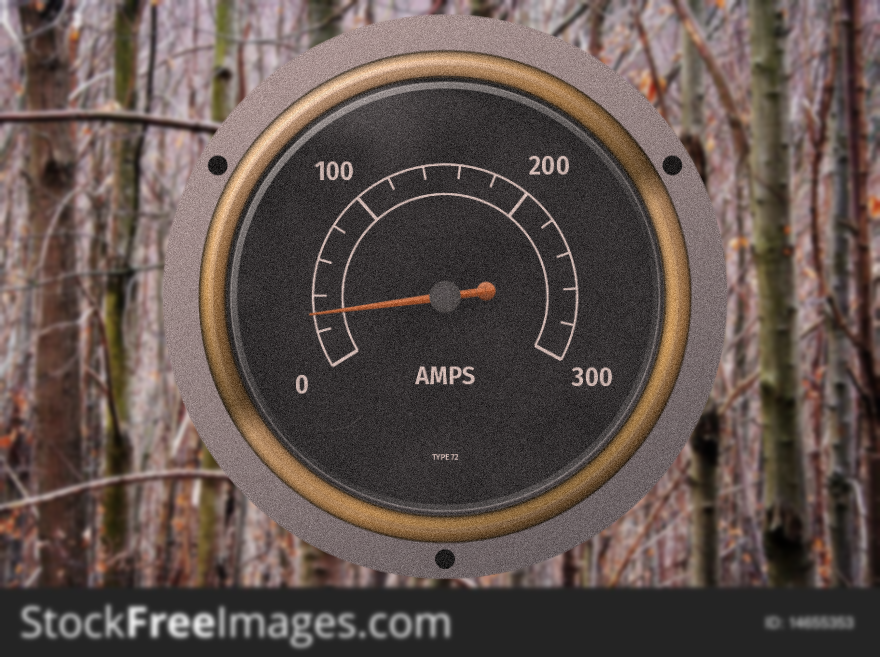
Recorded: 30; A
